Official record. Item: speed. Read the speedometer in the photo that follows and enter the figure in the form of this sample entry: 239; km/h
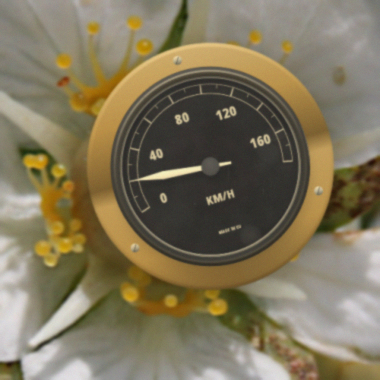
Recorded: 20; km/h
